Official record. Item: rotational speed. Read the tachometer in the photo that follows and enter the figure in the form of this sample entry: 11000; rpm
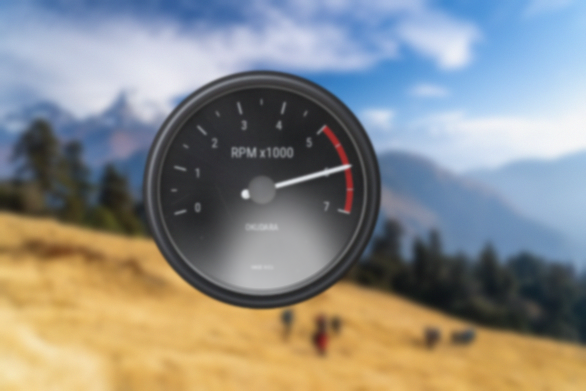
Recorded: 6000; rpm
